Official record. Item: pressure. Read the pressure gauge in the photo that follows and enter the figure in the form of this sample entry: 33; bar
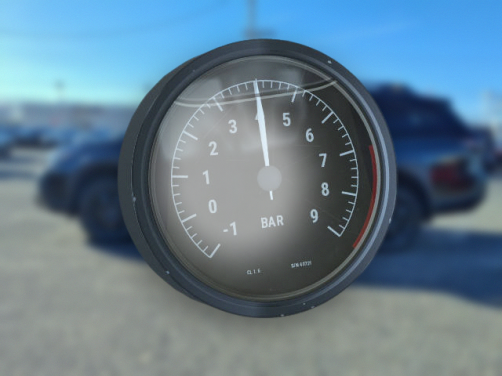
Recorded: 4; bar
